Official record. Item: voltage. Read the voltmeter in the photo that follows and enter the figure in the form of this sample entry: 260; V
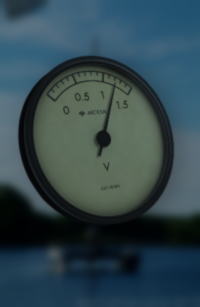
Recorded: 1.2; V
